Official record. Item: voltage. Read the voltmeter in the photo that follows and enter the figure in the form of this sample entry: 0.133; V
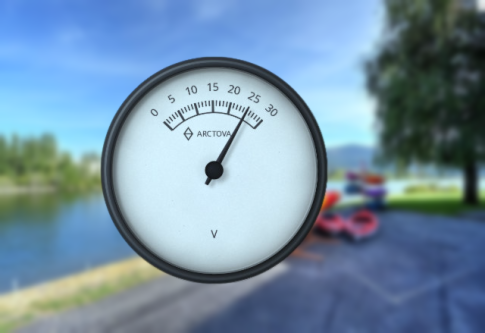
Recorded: 25; V
